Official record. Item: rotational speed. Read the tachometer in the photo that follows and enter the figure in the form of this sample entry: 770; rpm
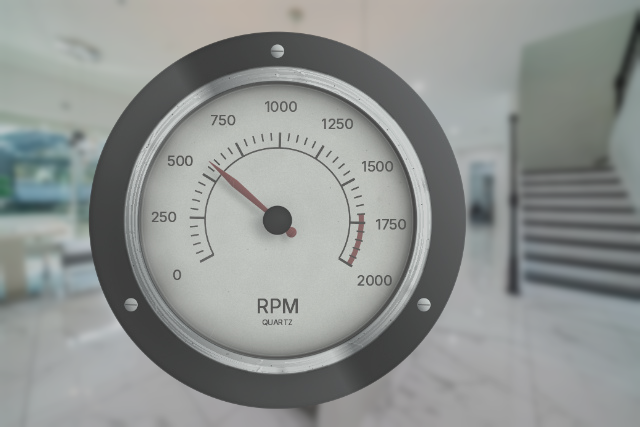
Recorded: 575; rpm
